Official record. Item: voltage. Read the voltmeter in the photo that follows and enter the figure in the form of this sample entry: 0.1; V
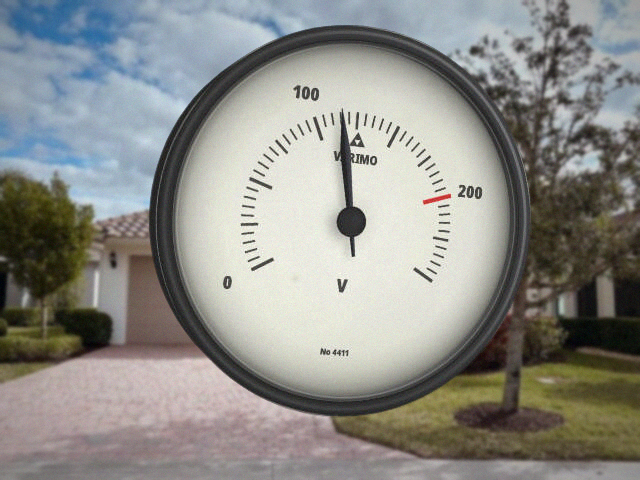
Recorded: 115; V
